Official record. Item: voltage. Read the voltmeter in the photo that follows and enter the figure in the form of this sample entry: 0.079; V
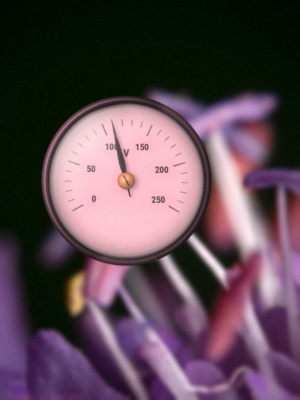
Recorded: 110; V
